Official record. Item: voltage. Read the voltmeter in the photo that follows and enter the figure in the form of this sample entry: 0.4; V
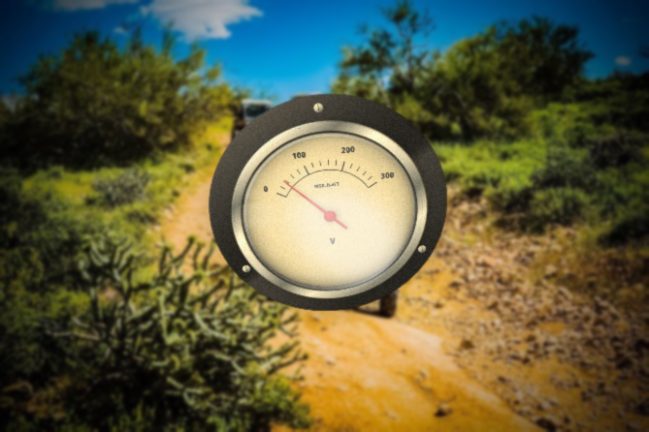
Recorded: 40; V
